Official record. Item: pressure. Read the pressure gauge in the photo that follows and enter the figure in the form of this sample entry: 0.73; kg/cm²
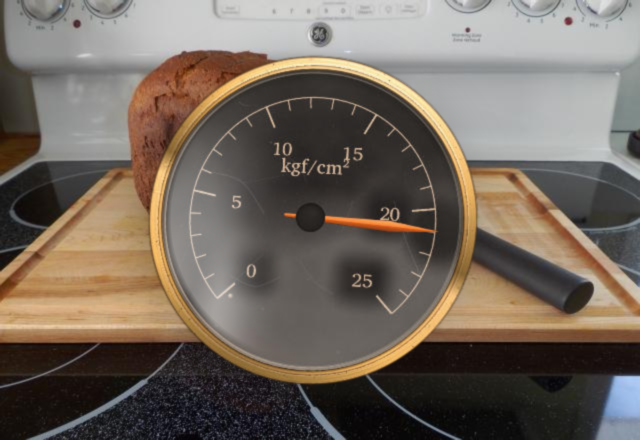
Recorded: 21; kg/cm²
